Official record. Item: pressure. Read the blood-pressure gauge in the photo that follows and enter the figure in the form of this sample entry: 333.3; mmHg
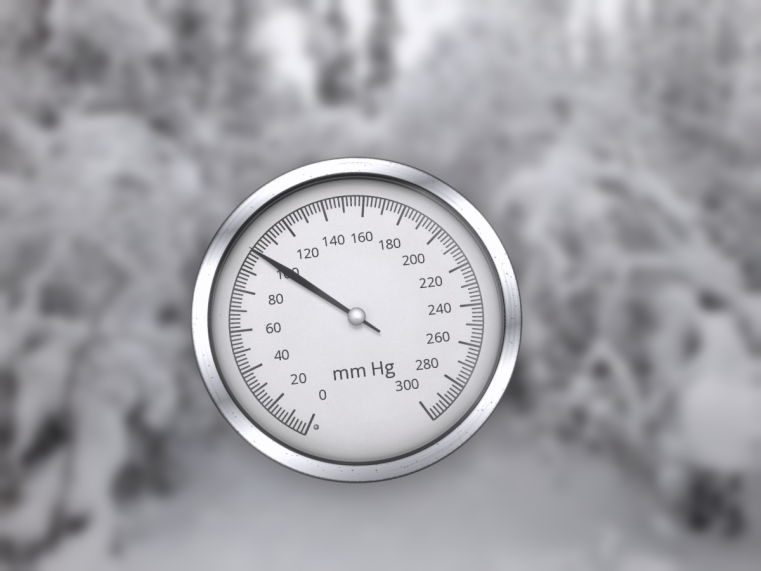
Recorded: 100; mmHg
